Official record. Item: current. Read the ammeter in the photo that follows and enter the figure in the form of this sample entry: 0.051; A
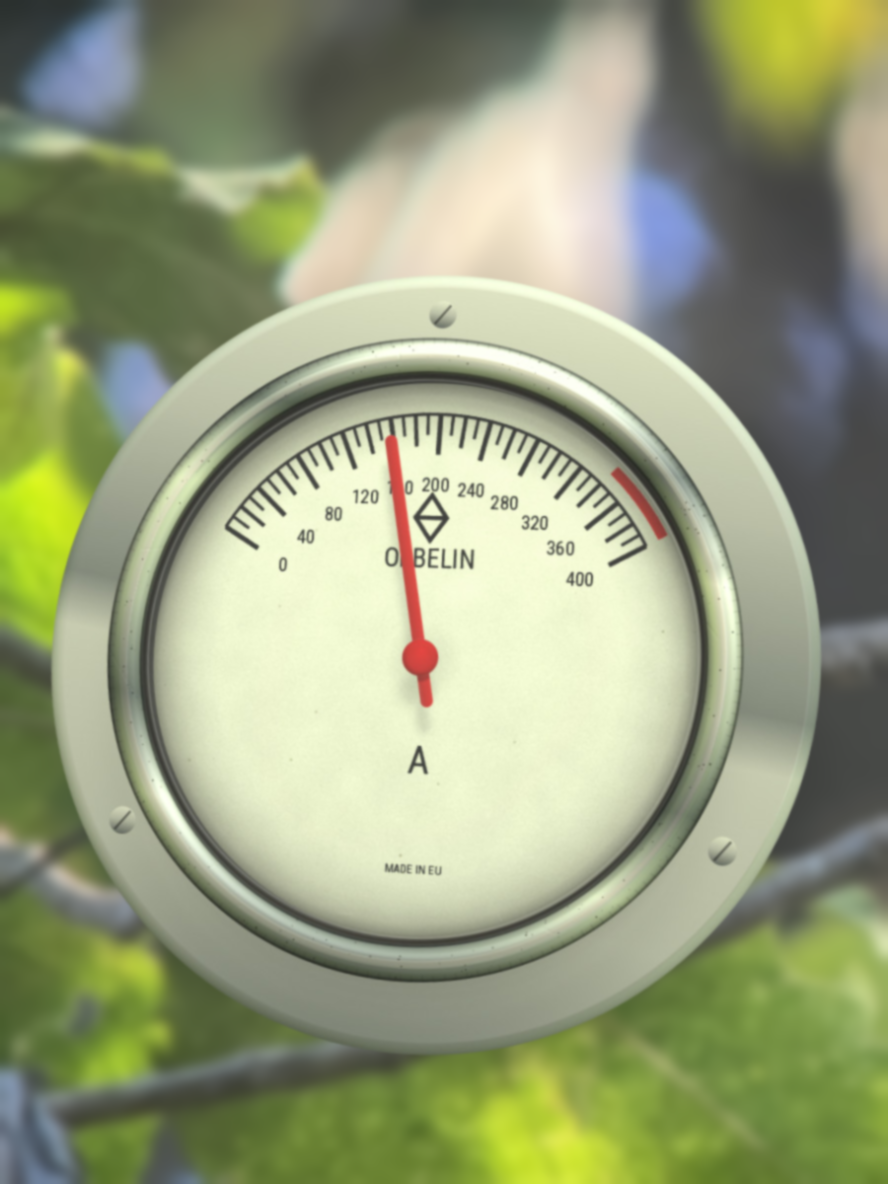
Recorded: 160; A
